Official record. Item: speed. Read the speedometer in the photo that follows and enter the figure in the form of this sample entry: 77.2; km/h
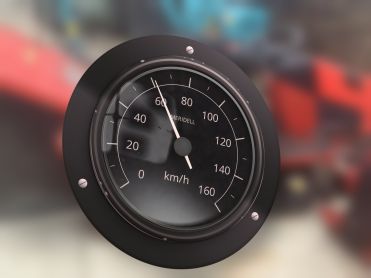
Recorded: 60; km/h
